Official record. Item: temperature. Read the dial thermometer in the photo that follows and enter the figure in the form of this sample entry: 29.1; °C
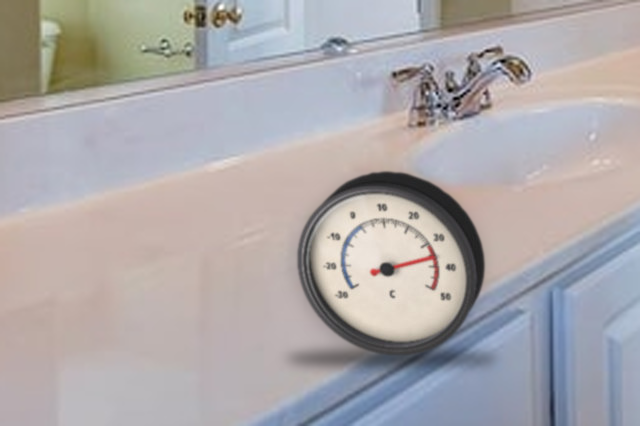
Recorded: 35; °C
